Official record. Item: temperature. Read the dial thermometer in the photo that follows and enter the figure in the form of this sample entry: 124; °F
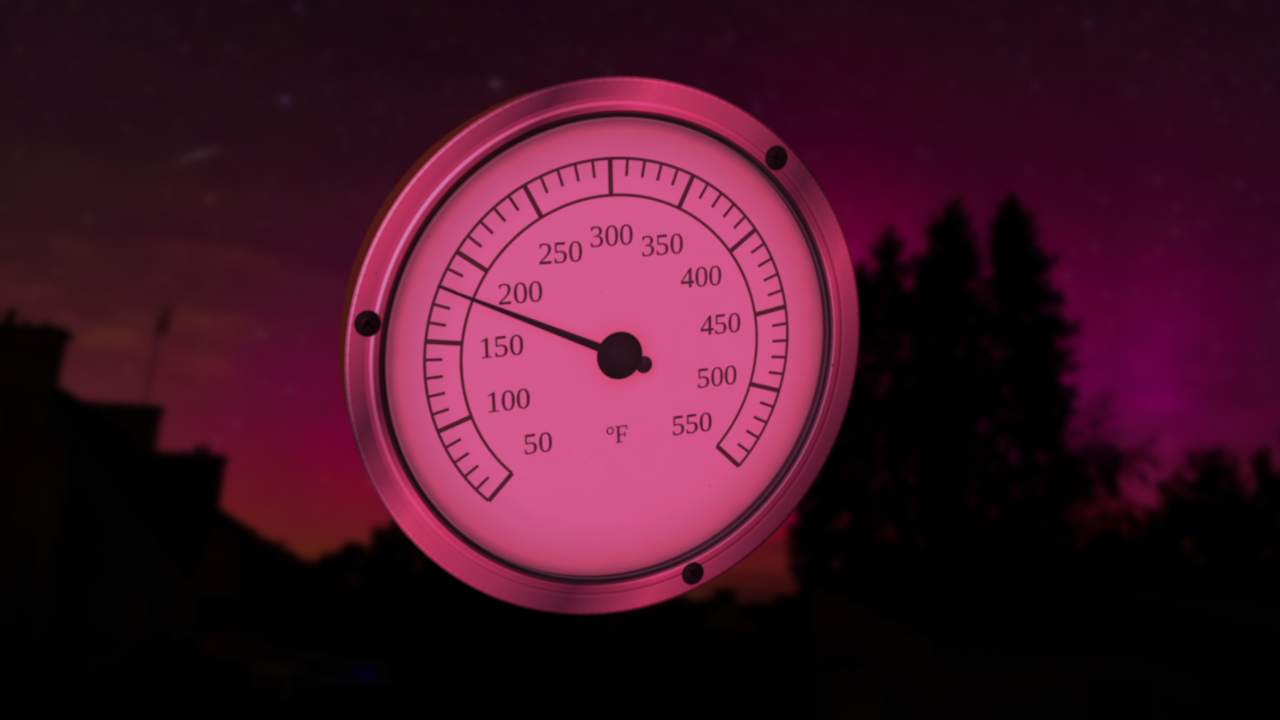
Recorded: 180; °F
